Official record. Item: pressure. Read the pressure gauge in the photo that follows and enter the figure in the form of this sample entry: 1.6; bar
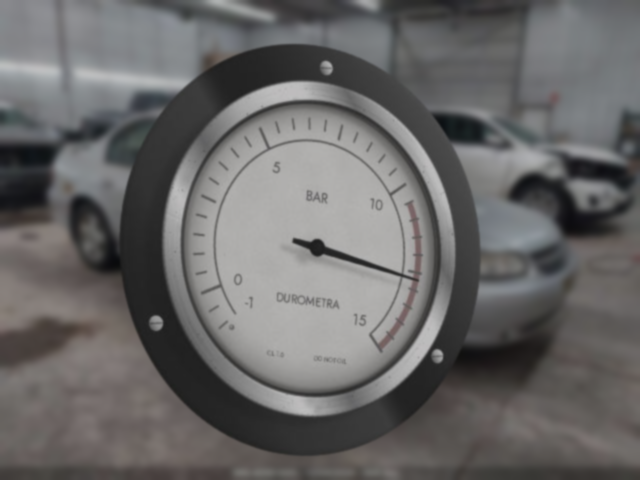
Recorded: 12.75; bar
